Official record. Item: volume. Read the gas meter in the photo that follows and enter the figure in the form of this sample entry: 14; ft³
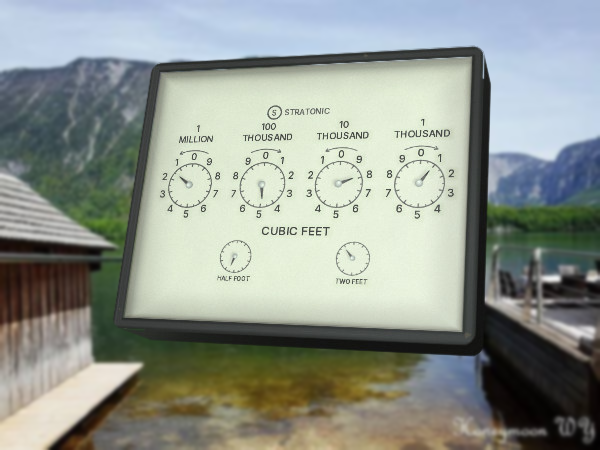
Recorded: 148100; ft³
